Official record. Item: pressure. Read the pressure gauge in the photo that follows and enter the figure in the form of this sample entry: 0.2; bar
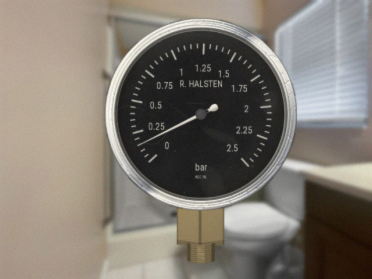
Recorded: 0.15; bar
